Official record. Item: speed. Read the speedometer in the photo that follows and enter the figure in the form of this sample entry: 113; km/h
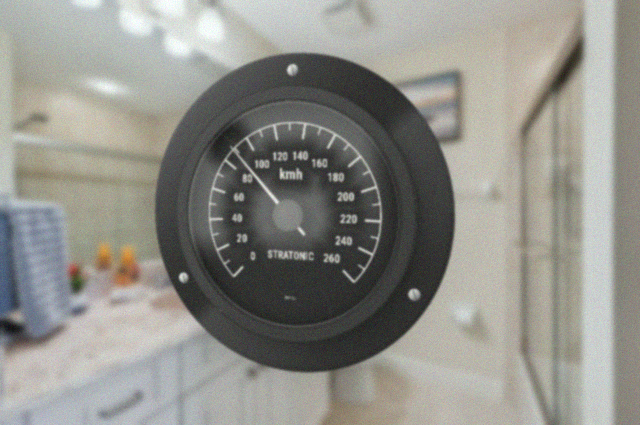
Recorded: 90; km/h
